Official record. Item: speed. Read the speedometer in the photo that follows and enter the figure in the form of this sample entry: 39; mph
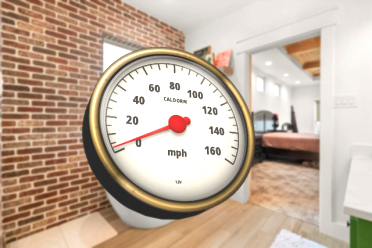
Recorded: 2.5; mph
